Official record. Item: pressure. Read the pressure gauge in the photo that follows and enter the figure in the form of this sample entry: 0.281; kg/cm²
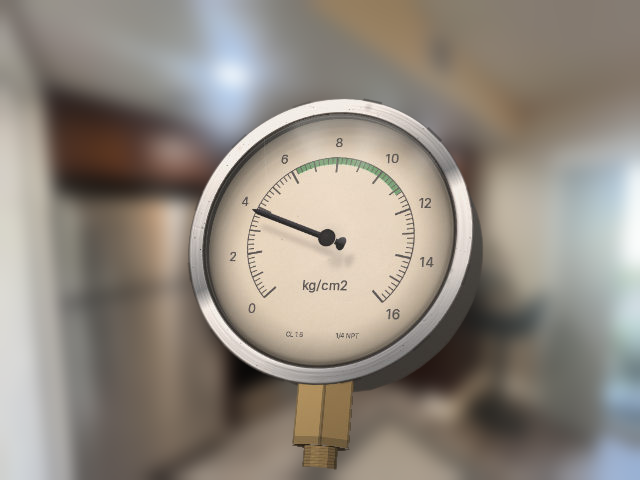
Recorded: 3.8; kg/cm²
